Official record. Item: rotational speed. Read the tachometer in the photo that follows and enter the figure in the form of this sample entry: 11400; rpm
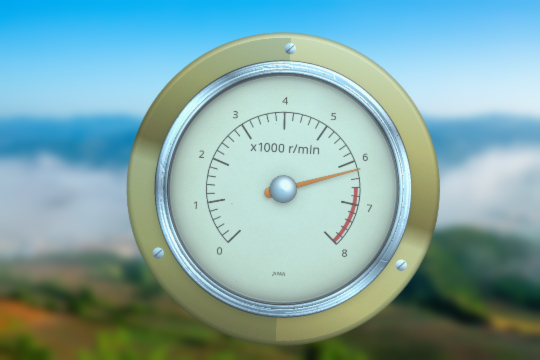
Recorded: 6200; rpm
